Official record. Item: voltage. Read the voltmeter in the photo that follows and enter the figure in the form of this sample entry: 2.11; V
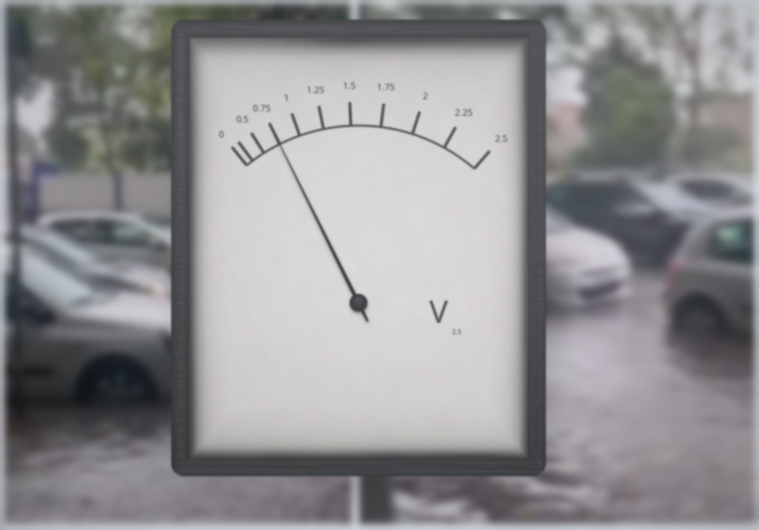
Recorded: 0.75; V
